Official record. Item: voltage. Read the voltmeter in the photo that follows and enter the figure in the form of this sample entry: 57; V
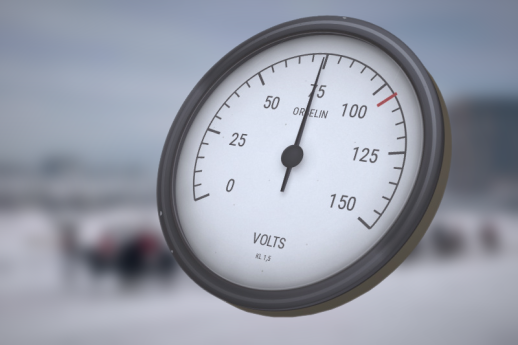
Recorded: 75; V
